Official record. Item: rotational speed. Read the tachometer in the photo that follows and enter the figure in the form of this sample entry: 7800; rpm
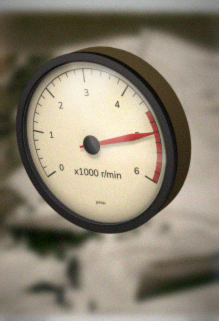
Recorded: 5000; rpm
